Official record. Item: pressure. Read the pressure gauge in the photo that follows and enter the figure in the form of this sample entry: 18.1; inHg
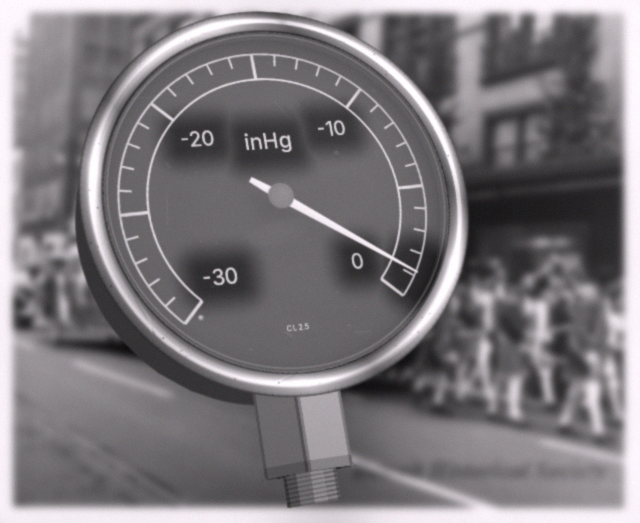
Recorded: -1; inHg
